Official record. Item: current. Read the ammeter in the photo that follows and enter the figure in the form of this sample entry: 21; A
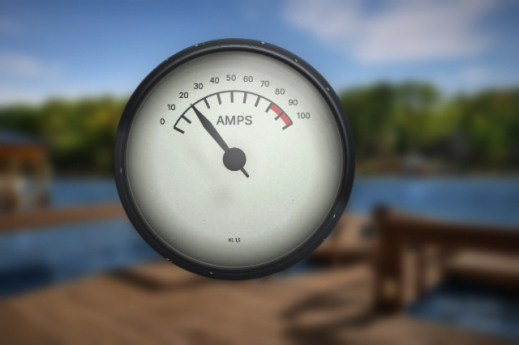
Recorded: 20; A
